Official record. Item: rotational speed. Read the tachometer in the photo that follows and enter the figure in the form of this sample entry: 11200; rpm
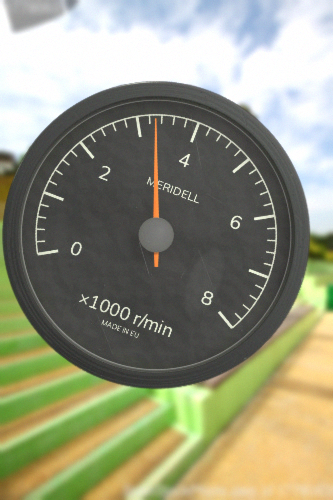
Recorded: 3300; rpm
